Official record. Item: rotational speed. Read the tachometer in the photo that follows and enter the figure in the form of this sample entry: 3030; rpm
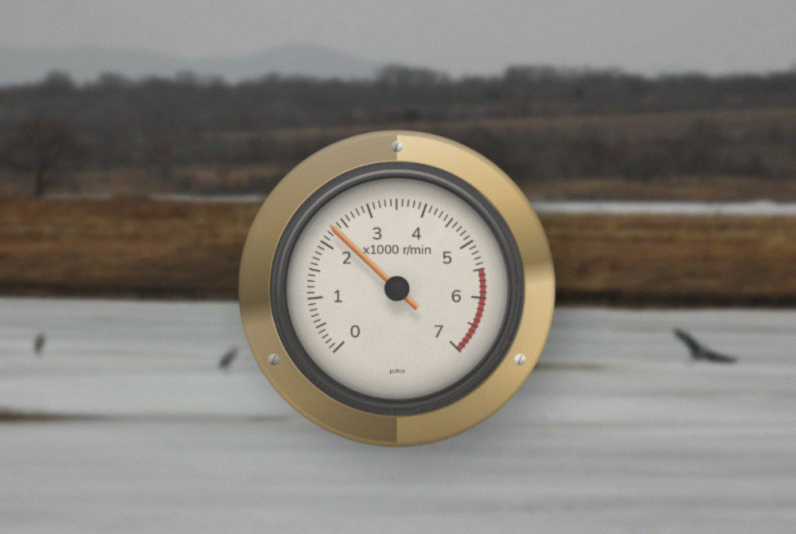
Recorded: 2300; rpm
